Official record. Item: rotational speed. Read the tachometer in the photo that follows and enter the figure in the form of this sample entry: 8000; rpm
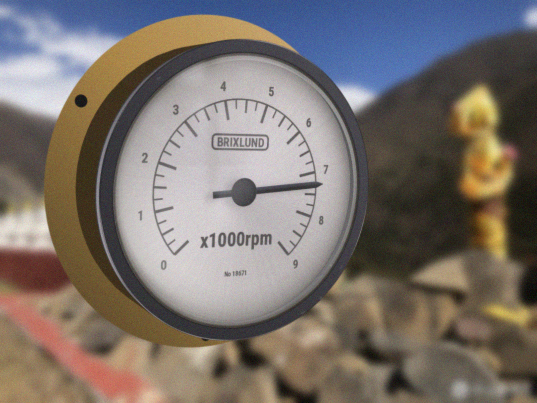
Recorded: 7250; rpm
